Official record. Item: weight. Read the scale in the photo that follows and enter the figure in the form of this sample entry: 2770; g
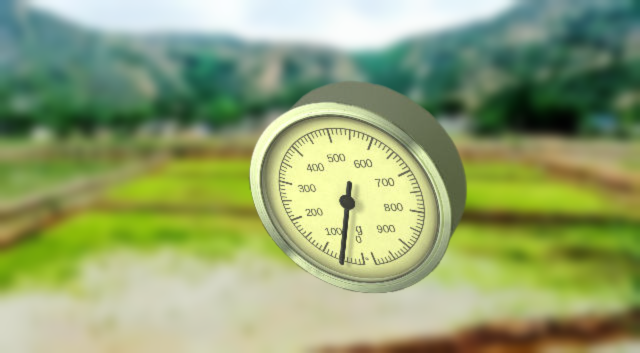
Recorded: 50; g
